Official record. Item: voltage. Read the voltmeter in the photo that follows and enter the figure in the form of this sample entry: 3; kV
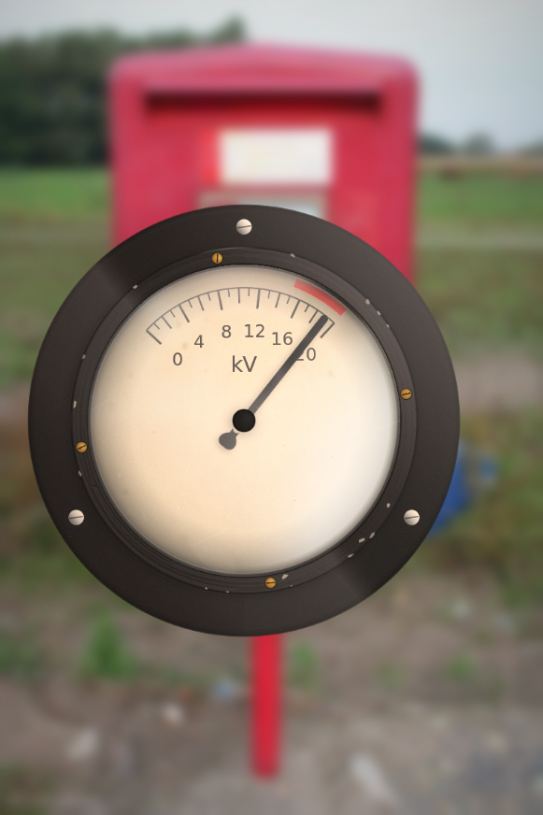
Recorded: 19; kV
